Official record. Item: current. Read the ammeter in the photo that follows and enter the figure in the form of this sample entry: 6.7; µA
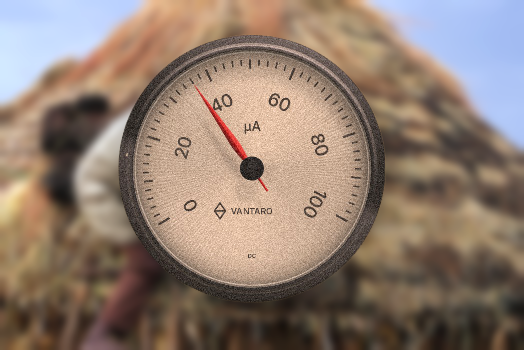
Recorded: 36; µA
